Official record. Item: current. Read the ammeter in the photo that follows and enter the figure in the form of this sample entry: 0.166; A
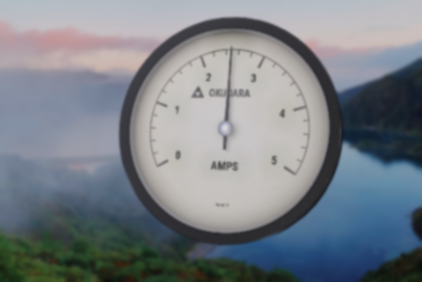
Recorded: 2.5; A
